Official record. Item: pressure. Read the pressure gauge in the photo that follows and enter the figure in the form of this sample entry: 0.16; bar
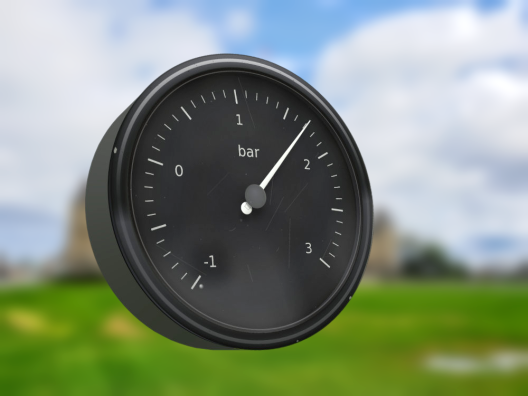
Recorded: 1.7; bar
